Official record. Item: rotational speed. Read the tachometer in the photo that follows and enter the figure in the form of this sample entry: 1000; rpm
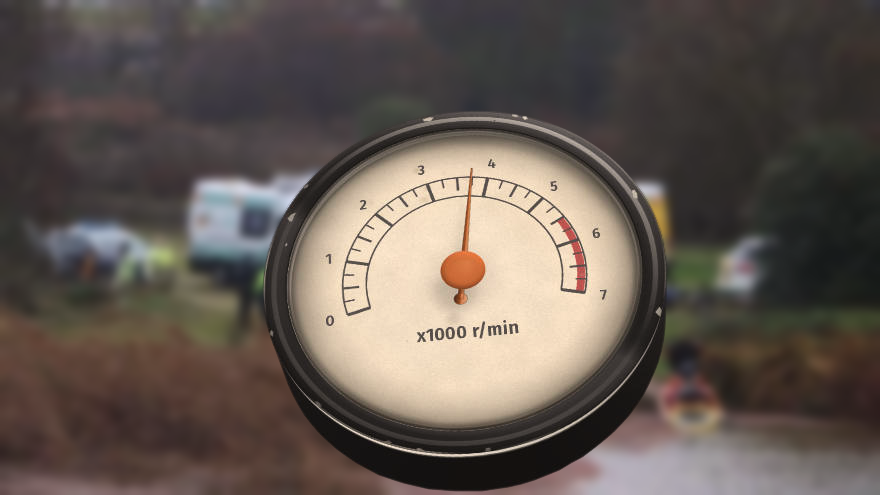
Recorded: 3750; rpm
